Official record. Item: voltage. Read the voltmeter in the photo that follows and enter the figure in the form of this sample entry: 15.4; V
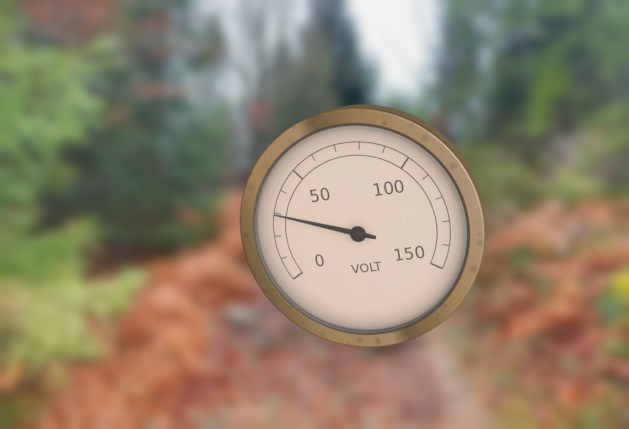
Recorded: 30; V
